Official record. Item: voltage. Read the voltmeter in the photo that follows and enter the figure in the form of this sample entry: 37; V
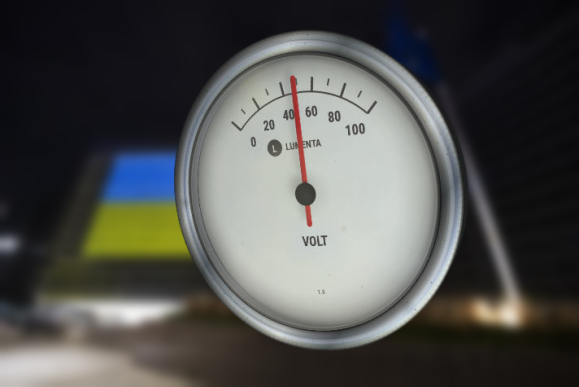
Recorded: 50; V
